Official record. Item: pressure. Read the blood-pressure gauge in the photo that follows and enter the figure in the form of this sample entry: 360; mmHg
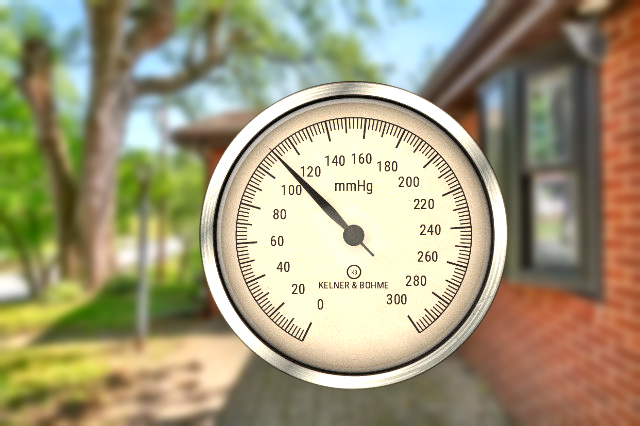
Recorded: 110; mmHg
